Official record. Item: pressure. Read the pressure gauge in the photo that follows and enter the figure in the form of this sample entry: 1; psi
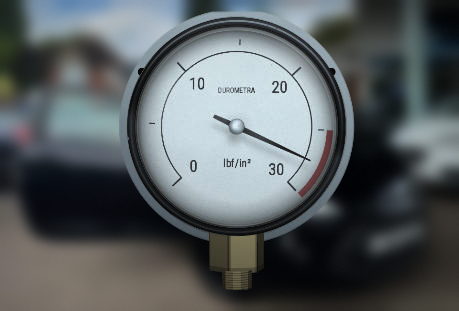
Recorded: 27.5; psi
